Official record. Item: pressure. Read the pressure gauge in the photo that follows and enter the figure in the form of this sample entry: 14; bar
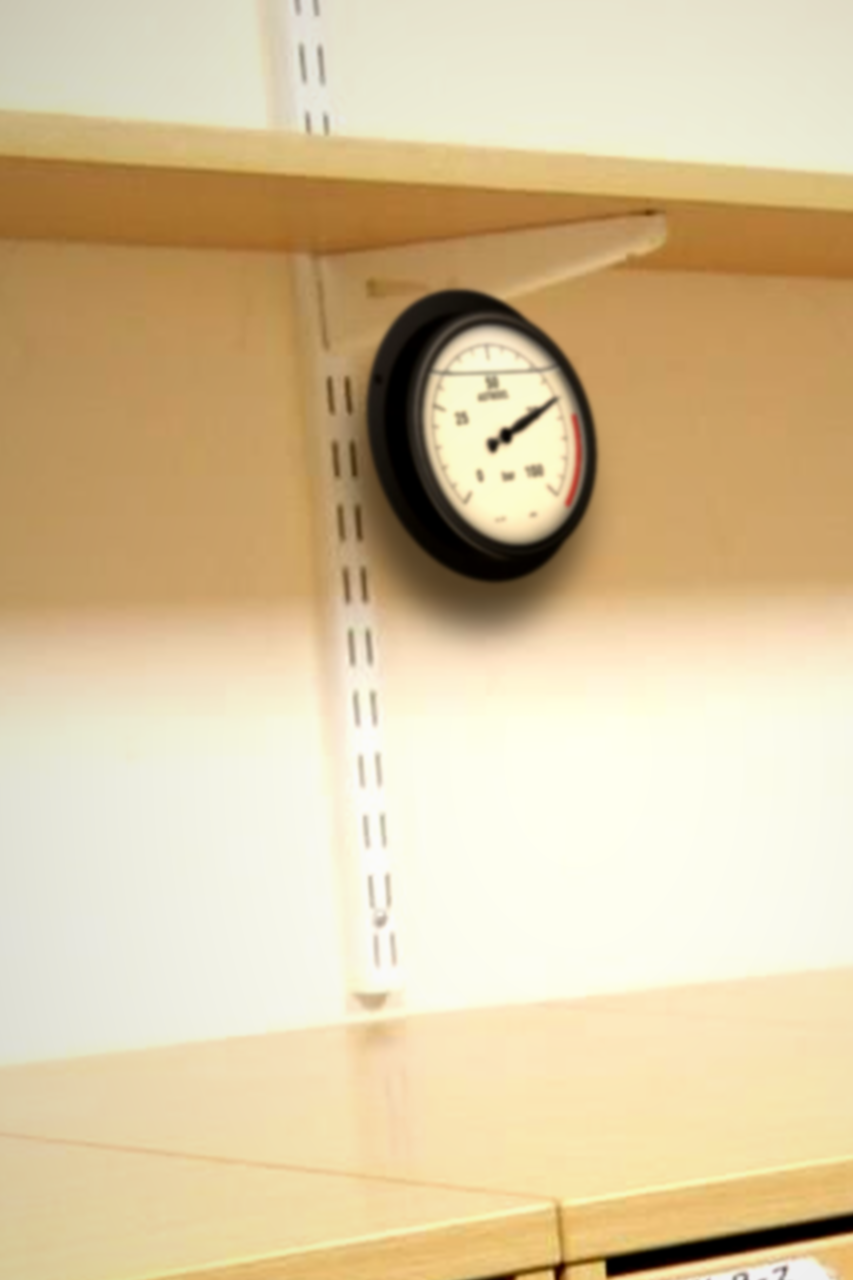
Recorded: 75; bar
